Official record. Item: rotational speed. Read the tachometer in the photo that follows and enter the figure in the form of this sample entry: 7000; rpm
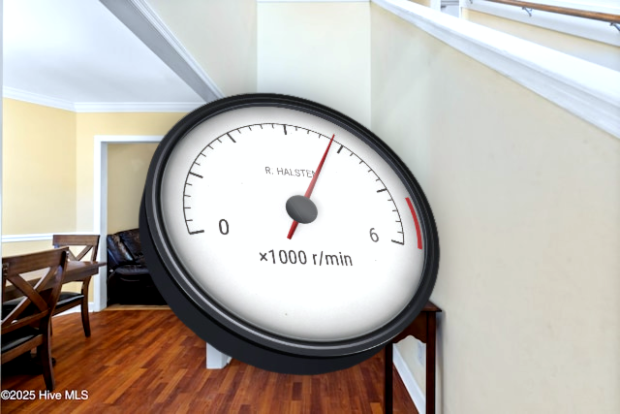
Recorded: 3800; rpm
